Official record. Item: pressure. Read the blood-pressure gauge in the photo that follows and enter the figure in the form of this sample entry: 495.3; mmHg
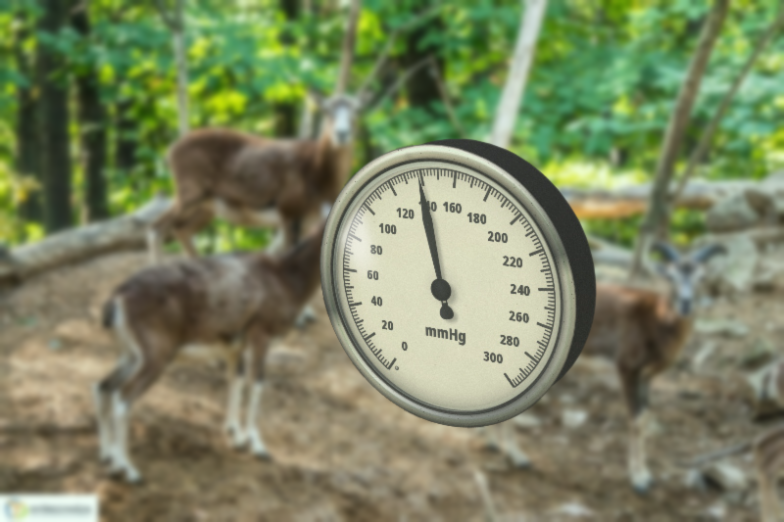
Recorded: 140; mmHg
